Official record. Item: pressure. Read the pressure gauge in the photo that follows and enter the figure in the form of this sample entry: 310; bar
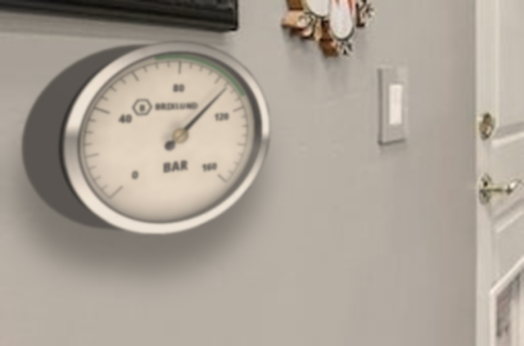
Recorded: 105; bar
